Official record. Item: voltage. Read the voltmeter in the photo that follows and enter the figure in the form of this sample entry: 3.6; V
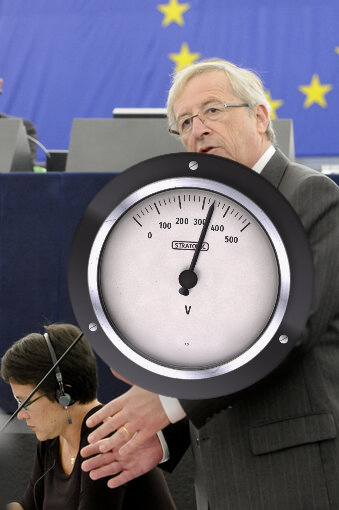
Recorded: 340; V
